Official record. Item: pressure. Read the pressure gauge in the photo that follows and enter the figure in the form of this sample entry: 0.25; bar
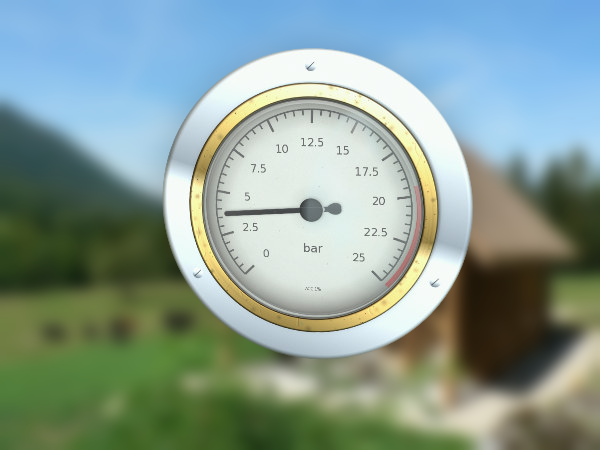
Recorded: 3.75; bar
